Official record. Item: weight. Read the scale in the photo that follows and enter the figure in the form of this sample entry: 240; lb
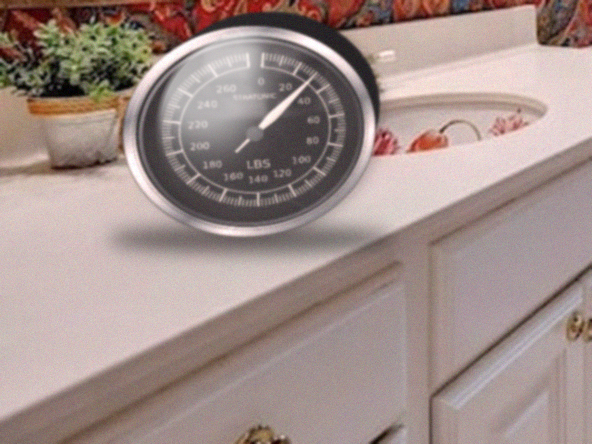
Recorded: 30; lb
